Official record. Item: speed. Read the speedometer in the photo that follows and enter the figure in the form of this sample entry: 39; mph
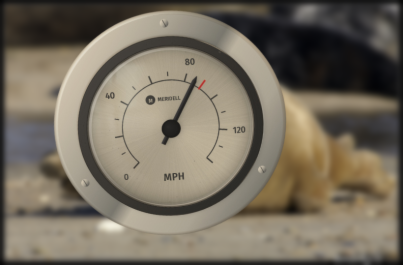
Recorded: 85; mph
